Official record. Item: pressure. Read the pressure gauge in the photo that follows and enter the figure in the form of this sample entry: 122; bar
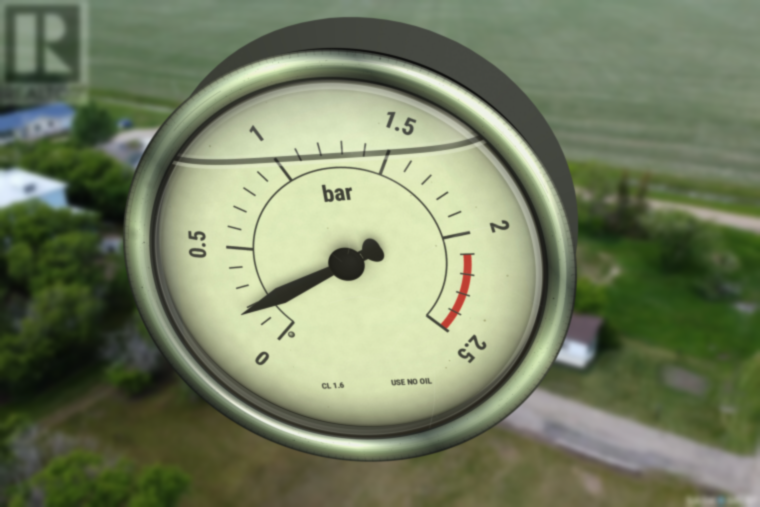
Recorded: 0.2; bar
